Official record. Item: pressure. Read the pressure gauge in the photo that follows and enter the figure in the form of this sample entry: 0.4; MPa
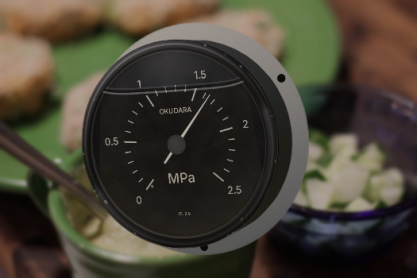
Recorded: 1.65; MPa
